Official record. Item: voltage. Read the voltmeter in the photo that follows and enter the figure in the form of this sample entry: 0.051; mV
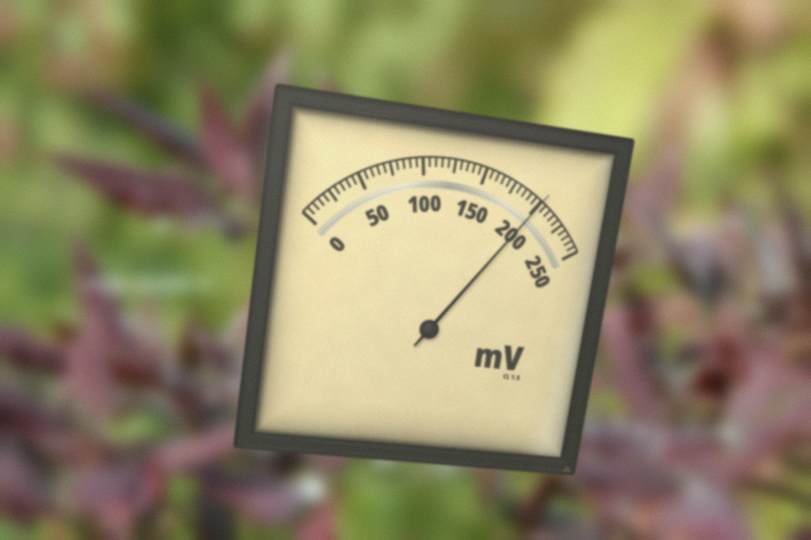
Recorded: 200; mV
